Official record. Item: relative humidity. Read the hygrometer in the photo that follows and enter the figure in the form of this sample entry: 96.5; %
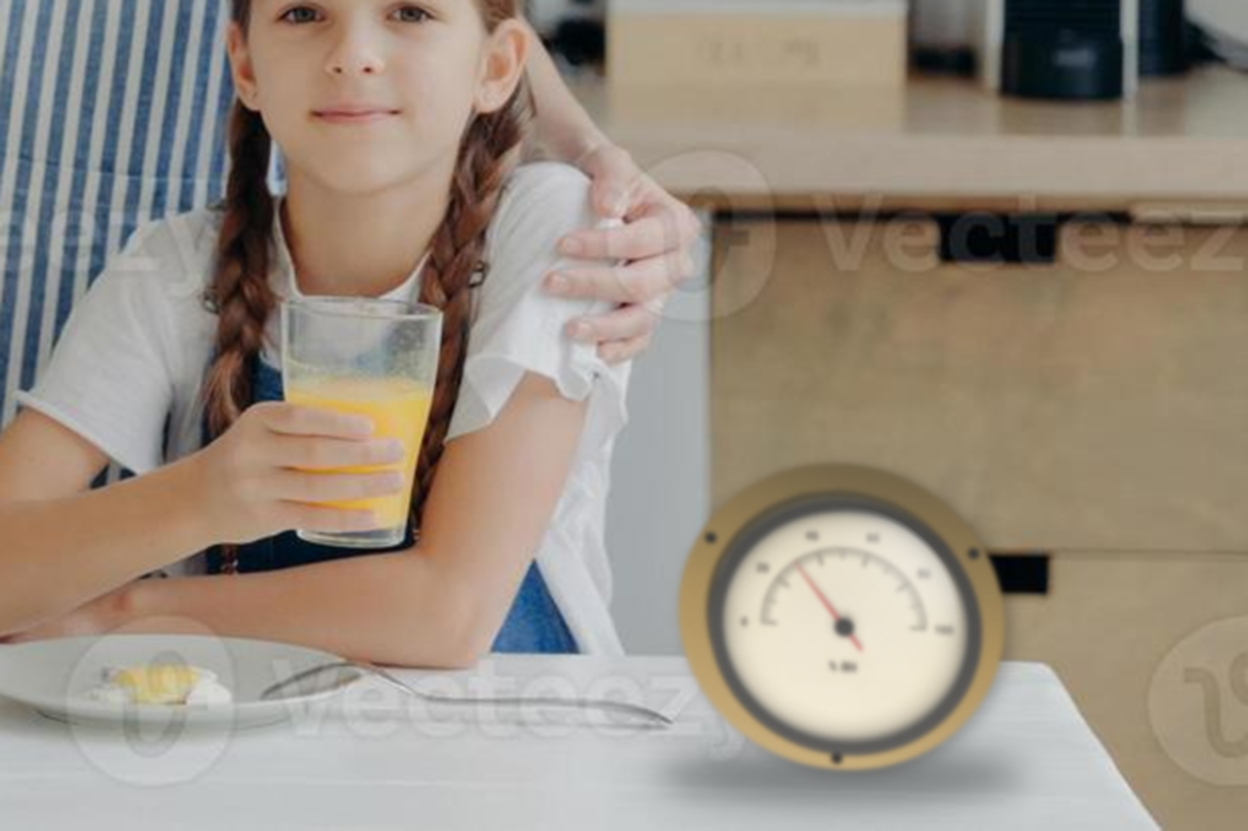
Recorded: 30; %
